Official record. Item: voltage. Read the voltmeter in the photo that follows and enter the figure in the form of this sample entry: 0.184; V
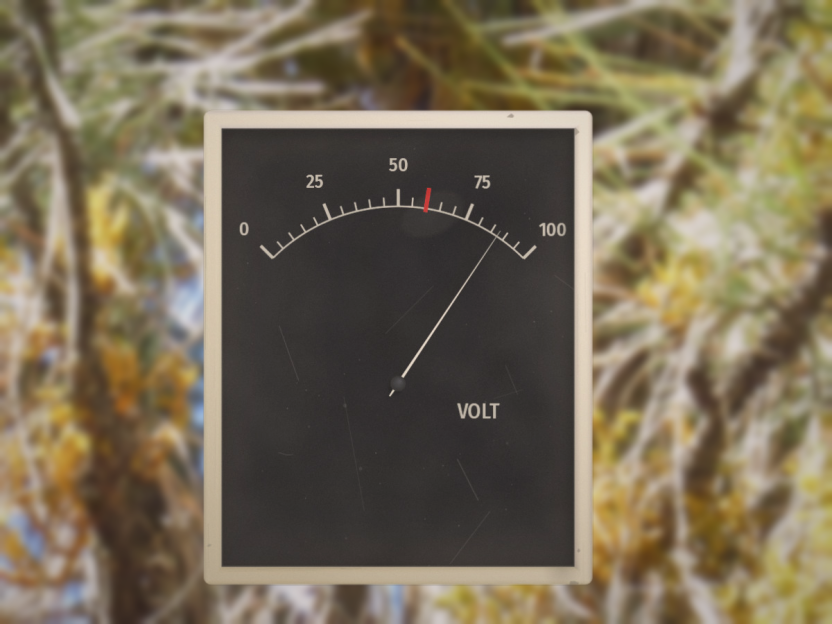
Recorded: 87.5; V
